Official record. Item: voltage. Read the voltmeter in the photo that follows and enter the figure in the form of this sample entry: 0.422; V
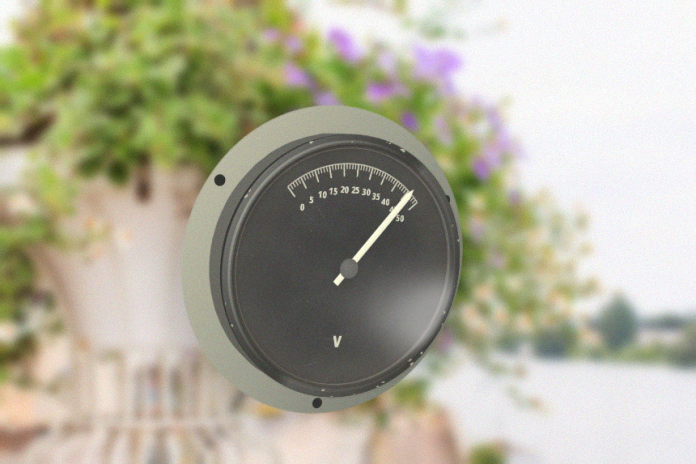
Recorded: 45; V
